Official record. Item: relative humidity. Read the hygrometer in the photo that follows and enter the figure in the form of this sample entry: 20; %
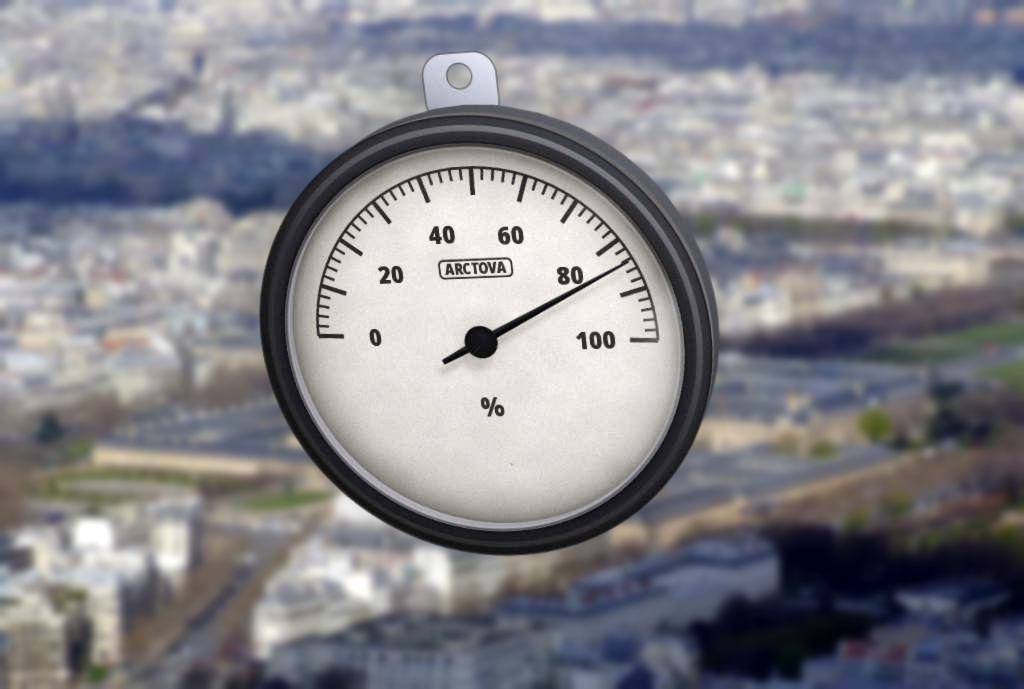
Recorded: 84; %
